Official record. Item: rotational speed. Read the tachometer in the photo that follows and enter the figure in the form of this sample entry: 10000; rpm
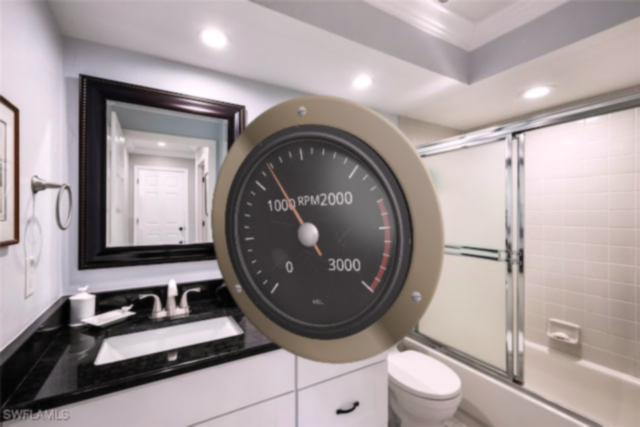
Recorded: 1200; rpm
